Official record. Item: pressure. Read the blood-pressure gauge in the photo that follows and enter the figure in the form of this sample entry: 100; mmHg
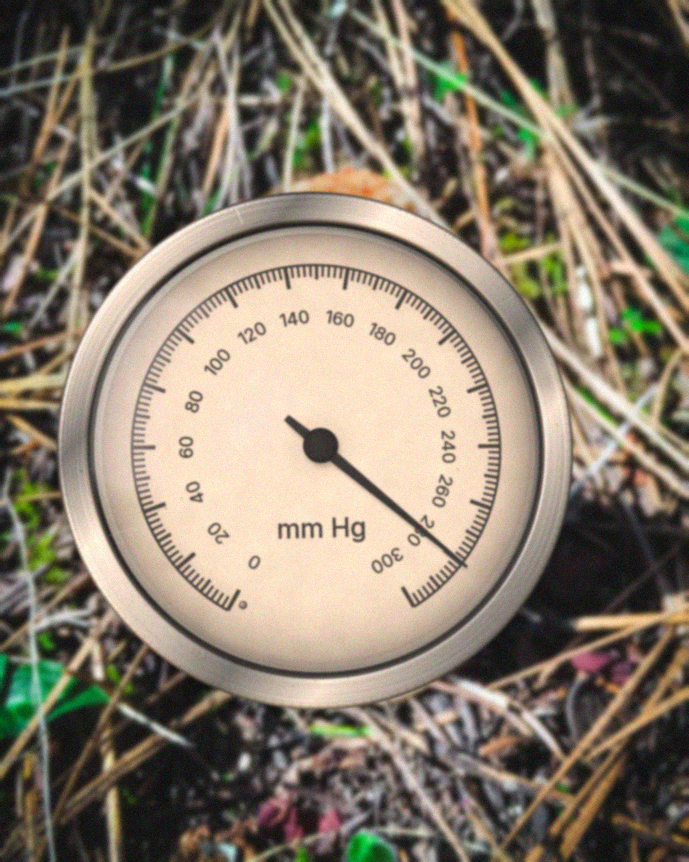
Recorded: 280; mmHg
